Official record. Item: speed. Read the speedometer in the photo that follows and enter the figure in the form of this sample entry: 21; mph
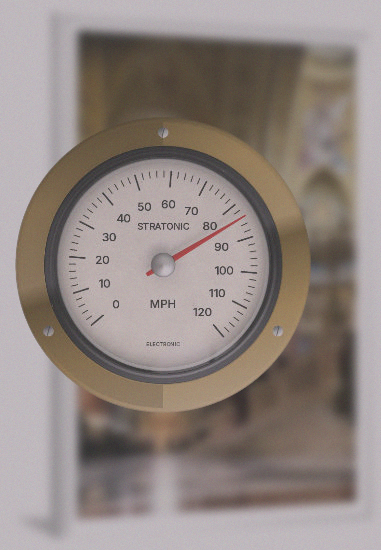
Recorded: 84; mph
